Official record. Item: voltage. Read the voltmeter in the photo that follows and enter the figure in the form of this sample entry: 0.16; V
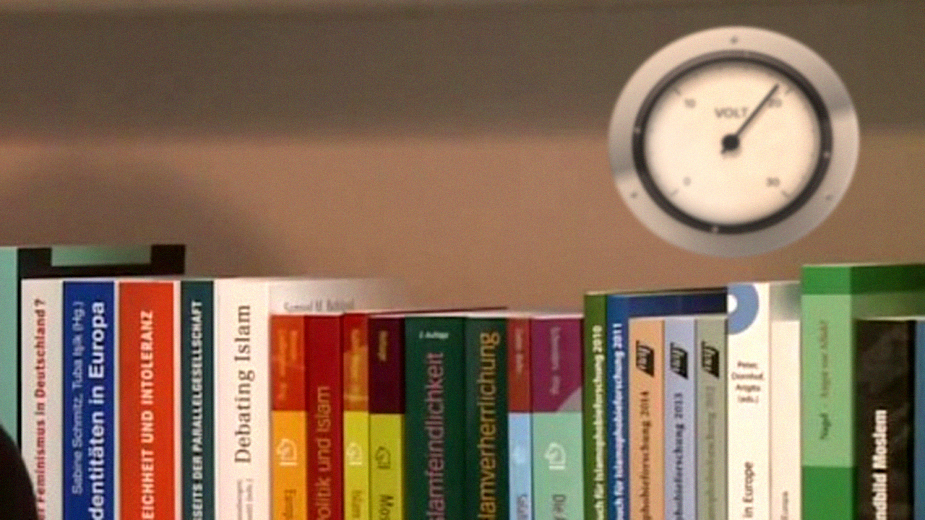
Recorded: 19; V
